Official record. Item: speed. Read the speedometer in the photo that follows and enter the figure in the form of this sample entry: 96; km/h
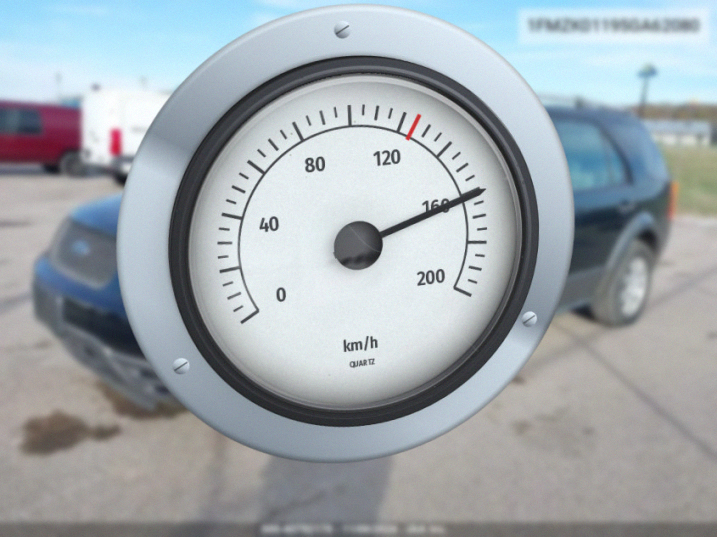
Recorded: 160; km/h
